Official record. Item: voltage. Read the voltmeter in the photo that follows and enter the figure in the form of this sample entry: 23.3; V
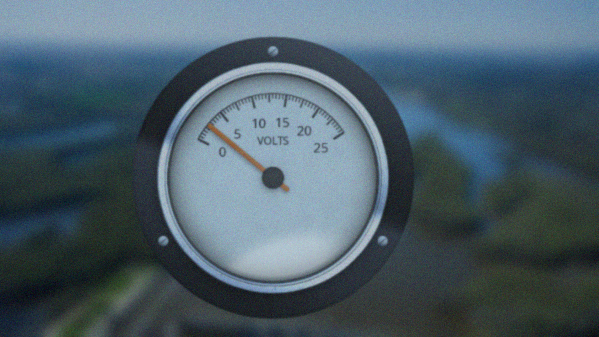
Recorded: 2.5; V
